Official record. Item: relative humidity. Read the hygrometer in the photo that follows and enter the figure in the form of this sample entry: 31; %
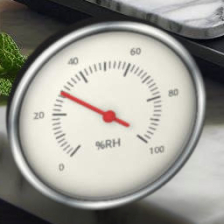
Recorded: 30; %
